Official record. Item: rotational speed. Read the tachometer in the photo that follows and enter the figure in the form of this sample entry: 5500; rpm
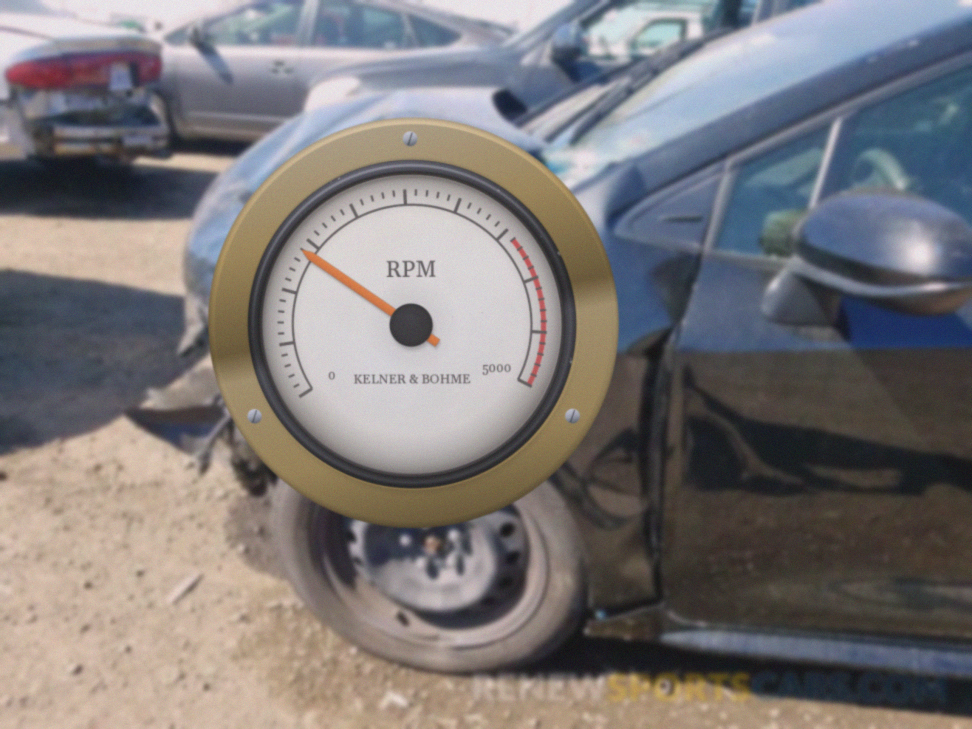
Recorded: 1400; rpm
